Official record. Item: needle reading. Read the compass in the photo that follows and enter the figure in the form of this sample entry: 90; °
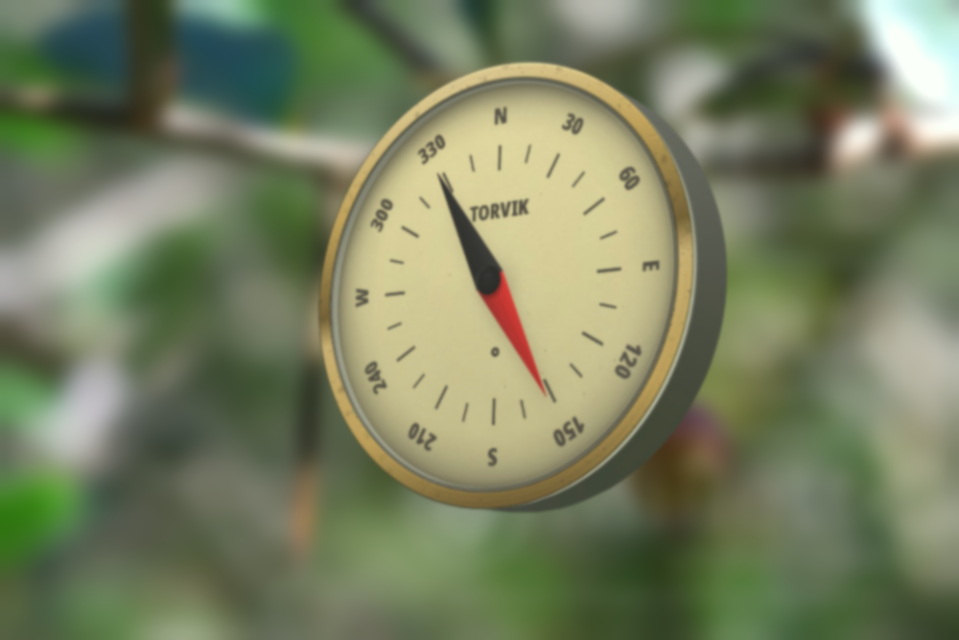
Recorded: 150; °
